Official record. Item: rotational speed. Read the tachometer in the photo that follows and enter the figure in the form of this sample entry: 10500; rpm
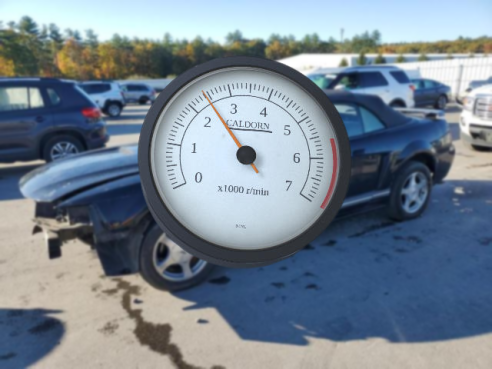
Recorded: 2400; rpm
